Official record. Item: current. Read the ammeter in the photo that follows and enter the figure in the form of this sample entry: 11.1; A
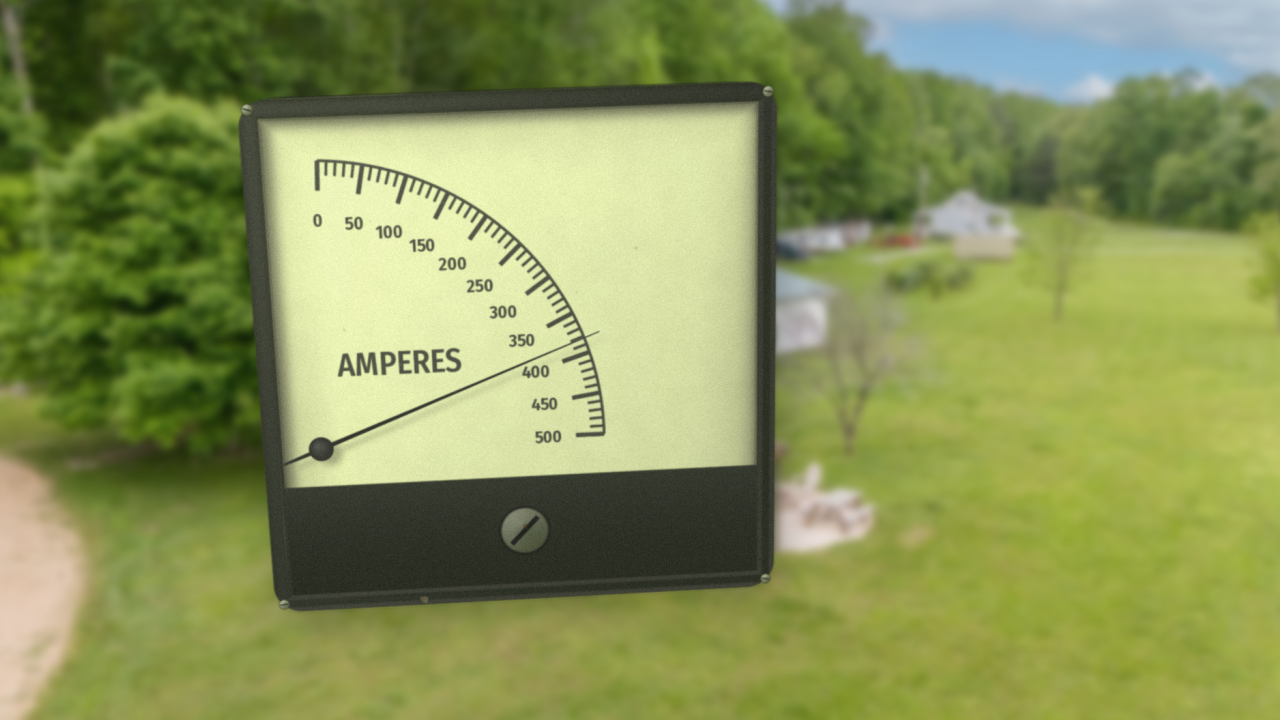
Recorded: 380; A
